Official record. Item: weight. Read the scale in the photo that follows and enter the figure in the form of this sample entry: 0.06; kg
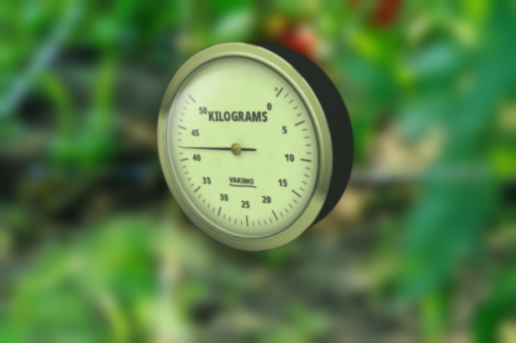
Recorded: 42; kg
